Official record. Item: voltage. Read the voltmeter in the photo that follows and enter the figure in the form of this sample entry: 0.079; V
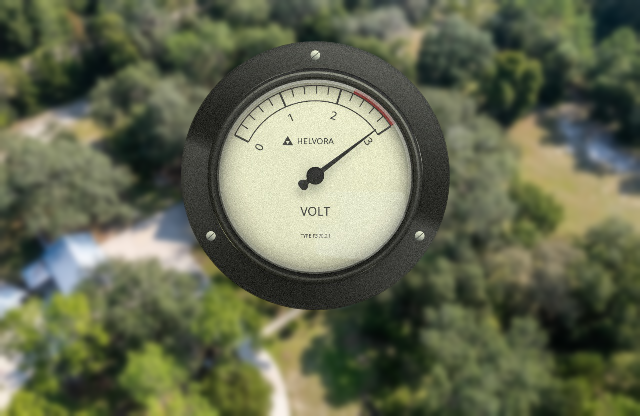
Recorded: 2.9; V
